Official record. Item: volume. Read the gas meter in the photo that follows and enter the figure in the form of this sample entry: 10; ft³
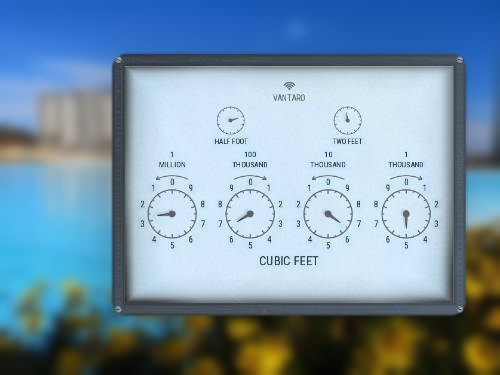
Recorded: 266500; ft³
